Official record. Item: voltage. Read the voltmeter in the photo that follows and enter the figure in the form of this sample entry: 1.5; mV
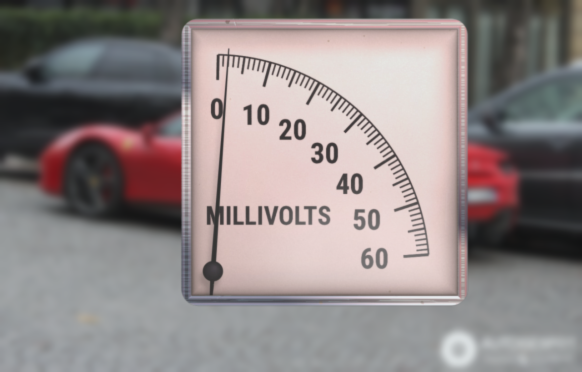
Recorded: 2; mV
